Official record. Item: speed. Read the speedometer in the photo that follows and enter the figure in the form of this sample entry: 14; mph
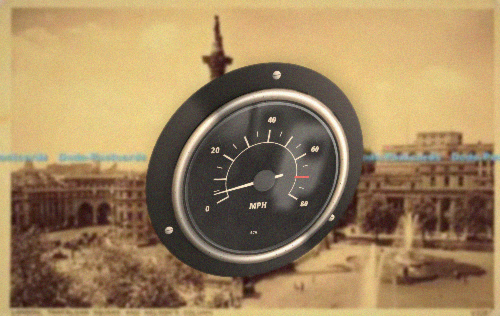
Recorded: 5; mph
